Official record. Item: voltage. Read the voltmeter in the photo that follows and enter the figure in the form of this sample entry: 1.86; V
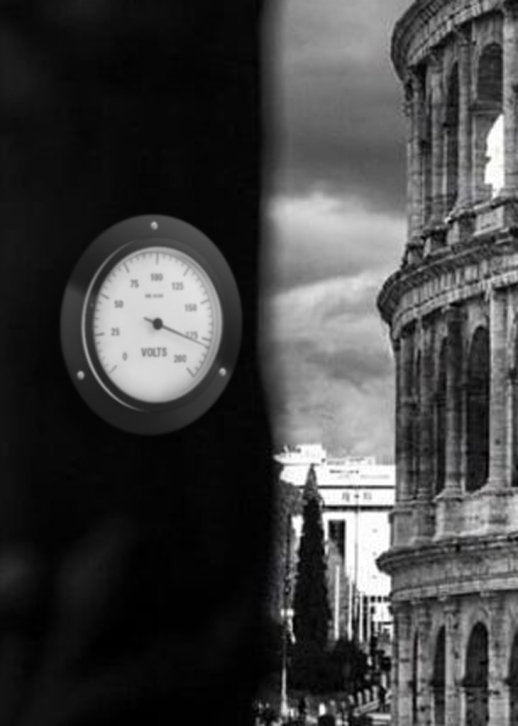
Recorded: 180; V
